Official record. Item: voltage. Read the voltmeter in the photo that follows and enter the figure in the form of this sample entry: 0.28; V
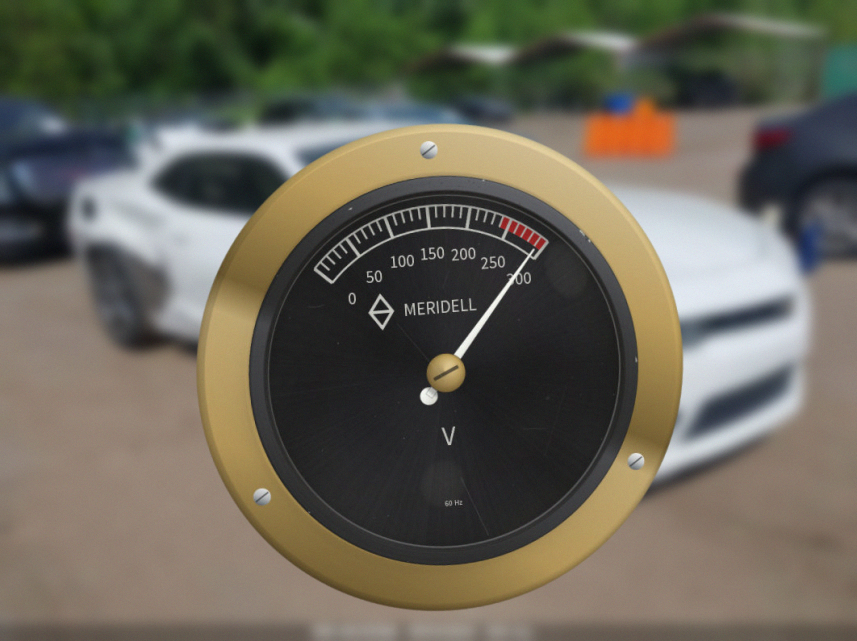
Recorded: 290; V
